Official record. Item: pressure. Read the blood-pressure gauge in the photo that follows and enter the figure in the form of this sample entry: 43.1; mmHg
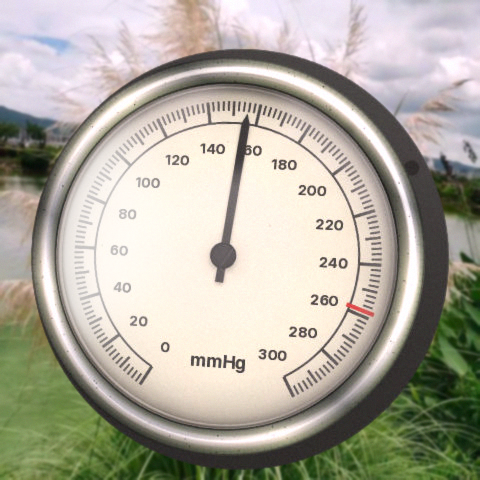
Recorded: 156; mmHg
